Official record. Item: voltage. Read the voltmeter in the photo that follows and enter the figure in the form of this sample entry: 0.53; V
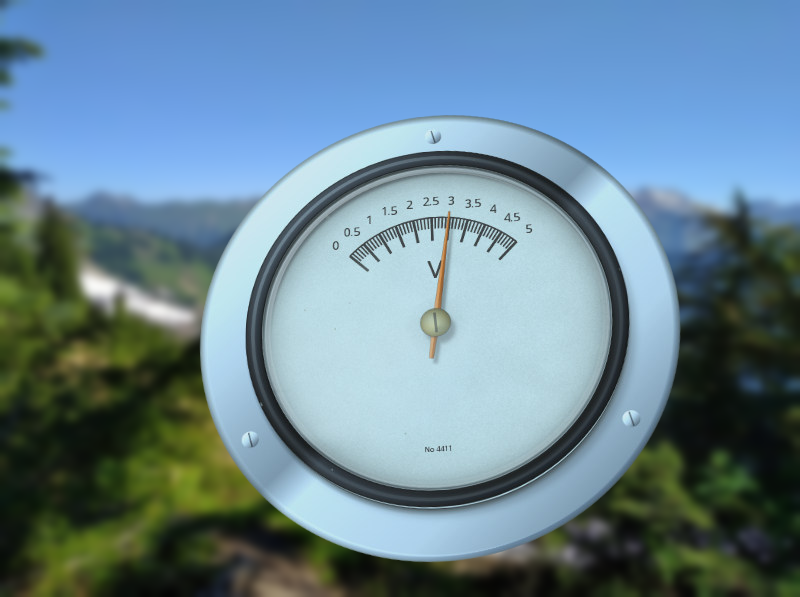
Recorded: 3; V
